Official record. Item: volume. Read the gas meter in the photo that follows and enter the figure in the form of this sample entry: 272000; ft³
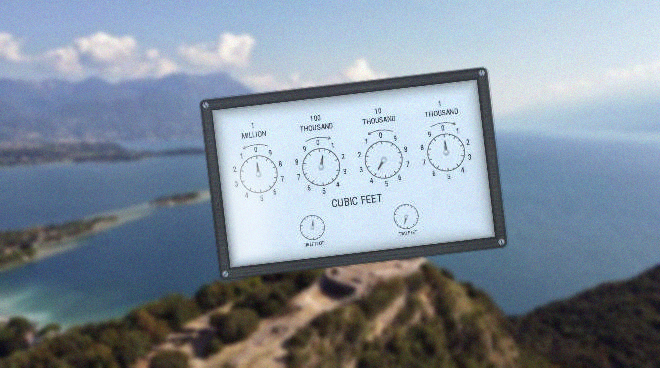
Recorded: 4000; ft³
